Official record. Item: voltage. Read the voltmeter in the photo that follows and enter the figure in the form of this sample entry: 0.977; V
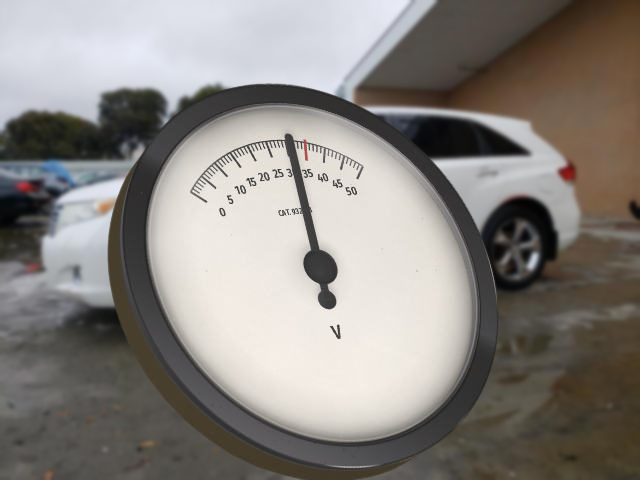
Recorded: 30; V
